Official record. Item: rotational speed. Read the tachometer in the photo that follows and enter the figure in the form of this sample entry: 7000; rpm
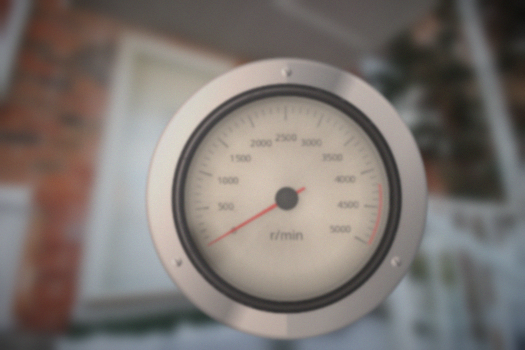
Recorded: 0; rpm
